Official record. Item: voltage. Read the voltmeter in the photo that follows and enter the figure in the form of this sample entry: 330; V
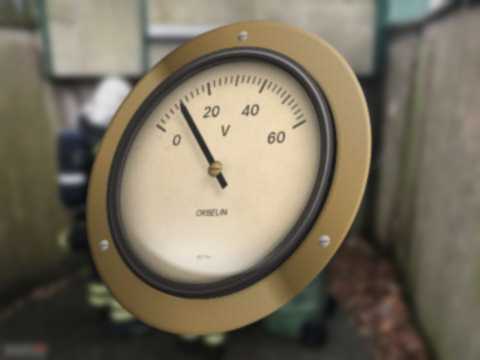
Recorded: 10; V
